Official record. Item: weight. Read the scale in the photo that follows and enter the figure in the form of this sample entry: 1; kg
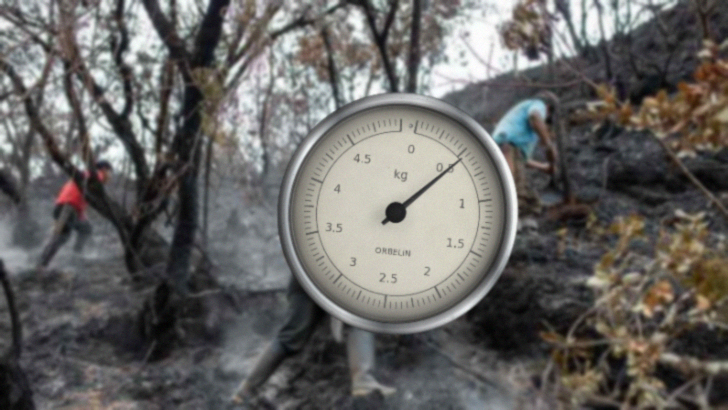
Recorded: 0.55; kg
